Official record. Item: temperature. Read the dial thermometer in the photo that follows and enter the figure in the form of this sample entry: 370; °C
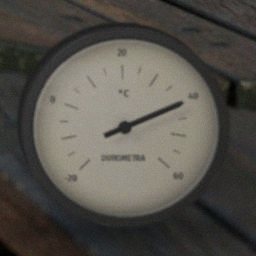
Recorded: 40; °C
